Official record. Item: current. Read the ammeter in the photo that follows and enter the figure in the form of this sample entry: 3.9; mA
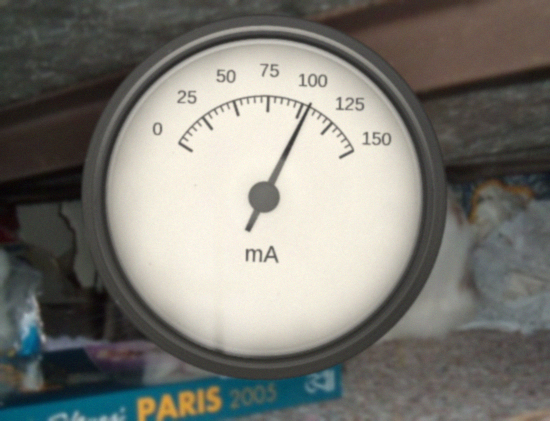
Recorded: 105; mA
